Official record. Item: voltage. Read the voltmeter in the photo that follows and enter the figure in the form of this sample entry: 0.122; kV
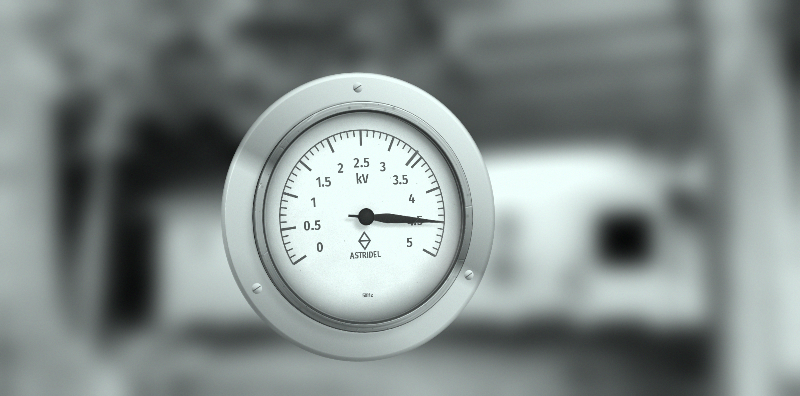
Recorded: 4.5; kV
